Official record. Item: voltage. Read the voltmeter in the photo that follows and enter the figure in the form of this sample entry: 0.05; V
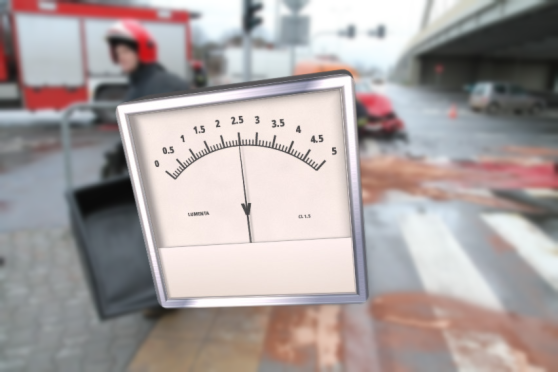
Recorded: 2.5; V
